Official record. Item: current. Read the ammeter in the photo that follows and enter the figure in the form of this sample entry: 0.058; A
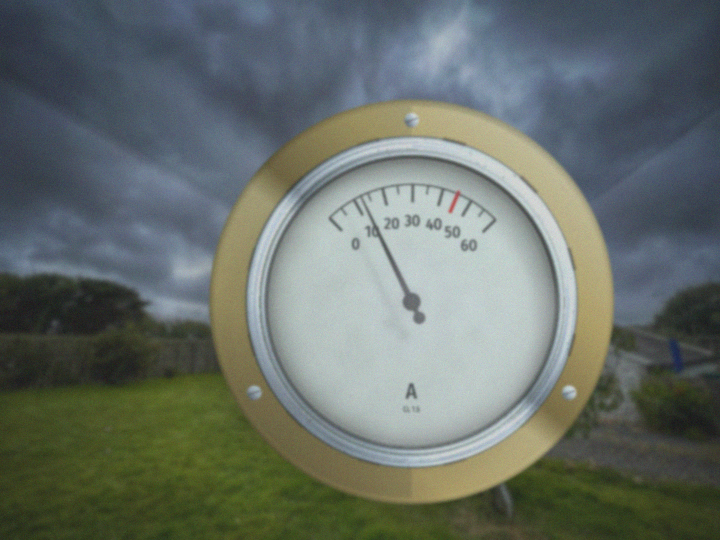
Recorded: 12.5; A
